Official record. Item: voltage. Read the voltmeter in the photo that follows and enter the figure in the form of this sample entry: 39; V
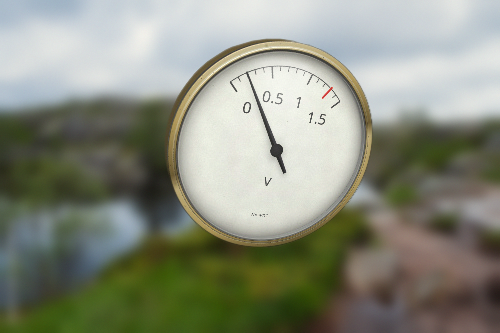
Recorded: 0.2; V
